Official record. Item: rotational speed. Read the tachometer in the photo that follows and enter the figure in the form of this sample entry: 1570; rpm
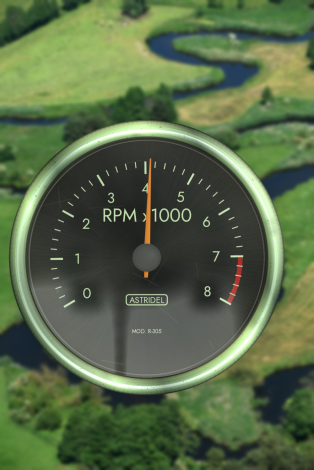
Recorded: 4100; rpm
